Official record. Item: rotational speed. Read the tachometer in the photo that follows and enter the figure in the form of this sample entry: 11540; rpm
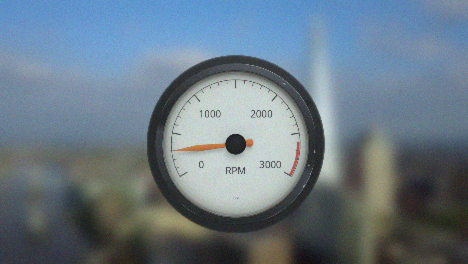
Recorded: 300; rpm
